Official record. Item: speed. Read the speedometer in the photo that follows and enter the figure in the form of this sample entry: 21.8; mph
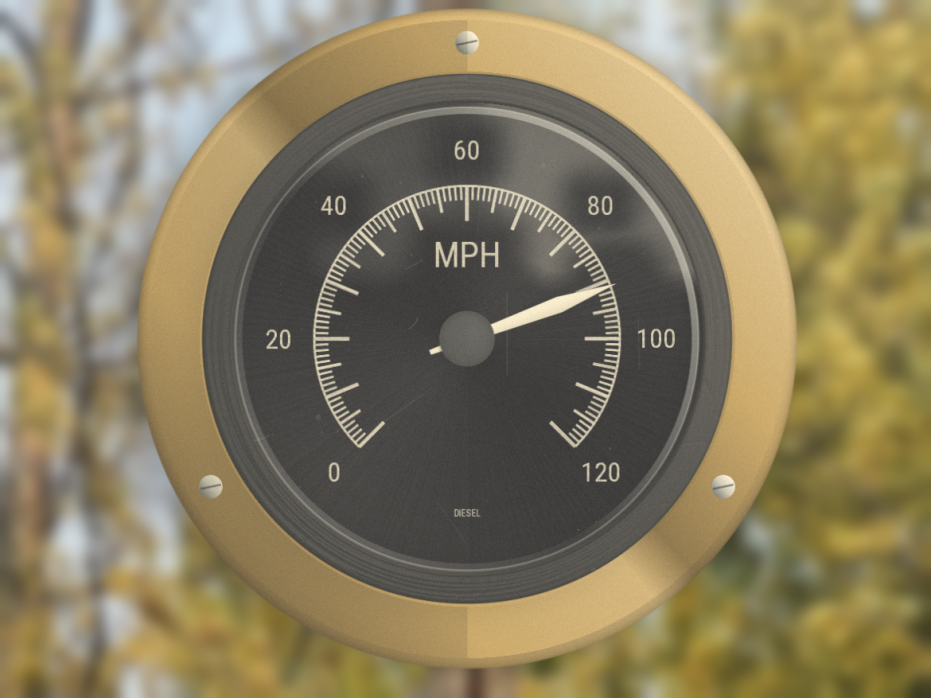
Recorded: 91; mph
